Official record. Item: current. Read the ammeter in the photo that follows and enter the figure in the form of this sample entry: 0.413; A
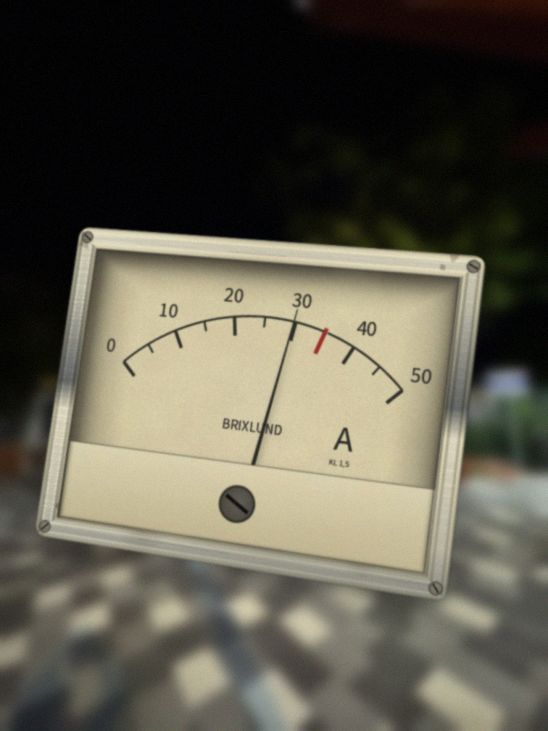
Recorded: 30; A
